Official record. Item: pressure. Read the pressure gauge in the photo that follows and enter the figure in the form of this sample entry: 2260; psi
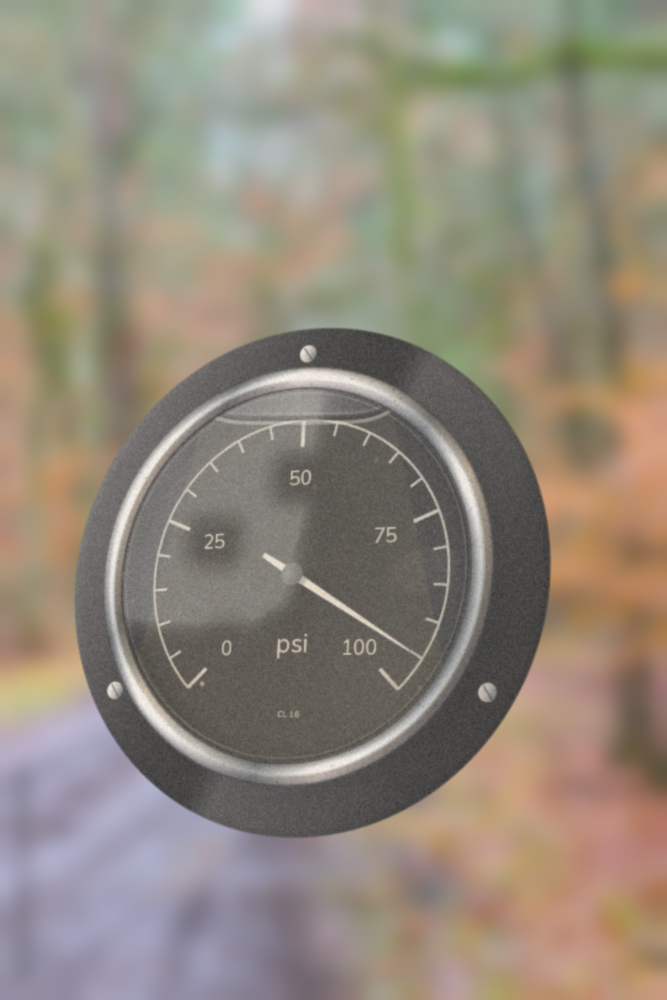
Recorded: 95; psi
